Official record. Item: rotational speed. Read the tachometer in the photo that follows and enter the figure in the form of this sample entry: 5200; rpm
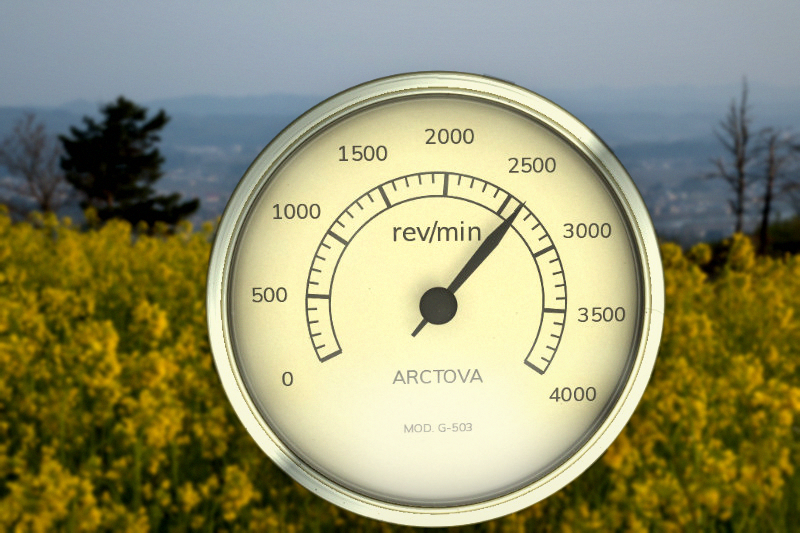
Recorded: 2600; rpm
